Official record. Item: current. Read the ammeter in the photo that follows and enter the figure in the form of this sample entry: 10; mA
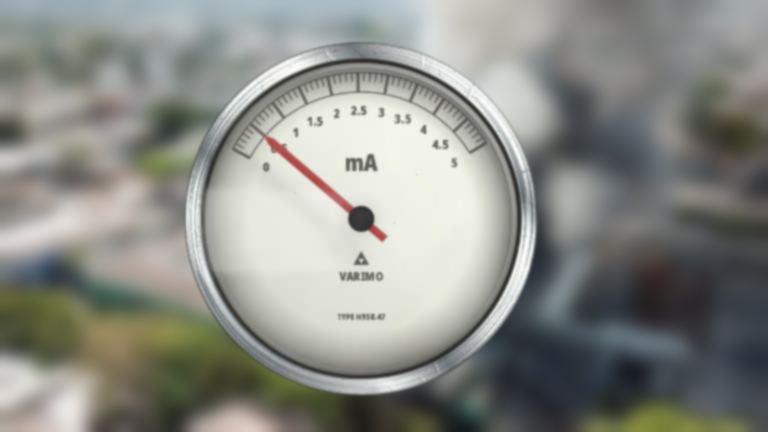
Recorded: 0.5; mA
